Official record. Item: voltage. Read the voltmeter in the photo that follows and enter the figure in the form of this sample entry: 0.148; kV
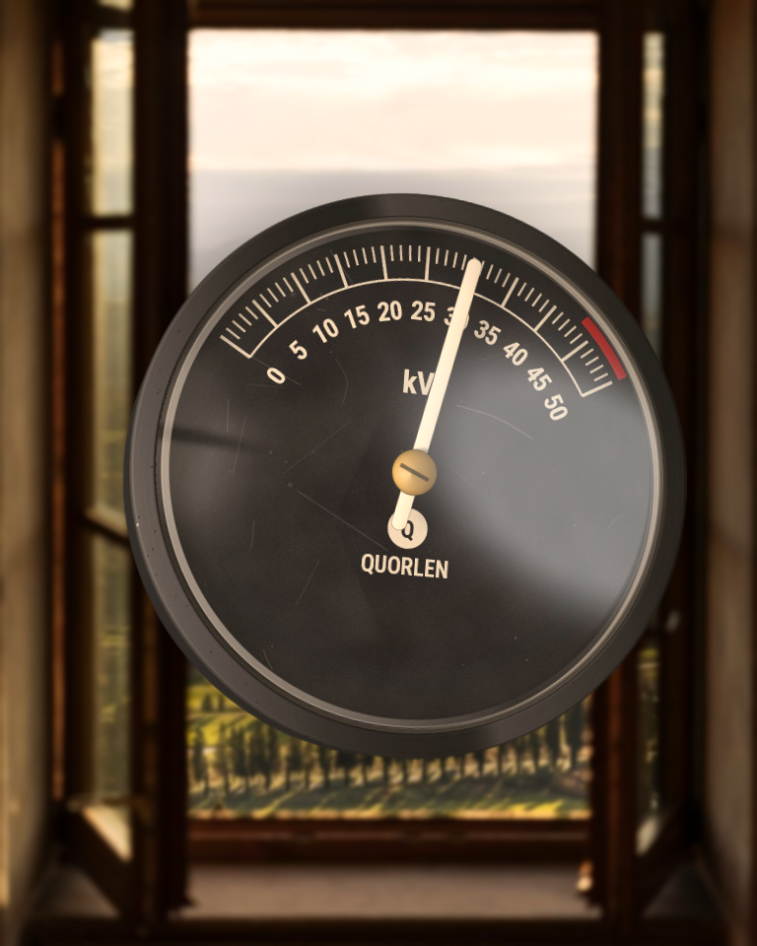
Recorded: 30; kV
